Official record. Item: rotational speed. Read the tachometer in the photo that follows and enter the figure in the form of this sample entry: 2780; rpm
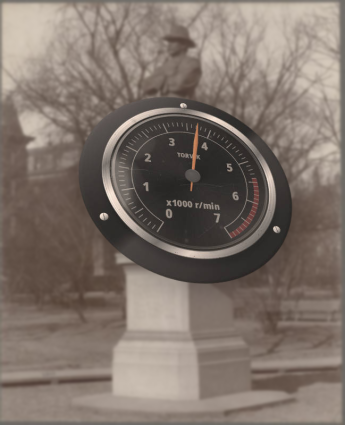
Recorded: 3700; rpm
